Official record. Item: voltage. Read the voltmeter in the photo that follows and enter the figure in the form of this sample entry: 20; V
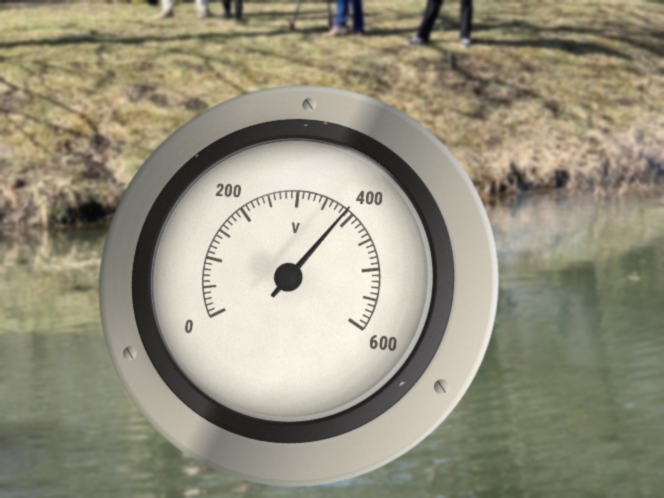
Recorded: 390; V
